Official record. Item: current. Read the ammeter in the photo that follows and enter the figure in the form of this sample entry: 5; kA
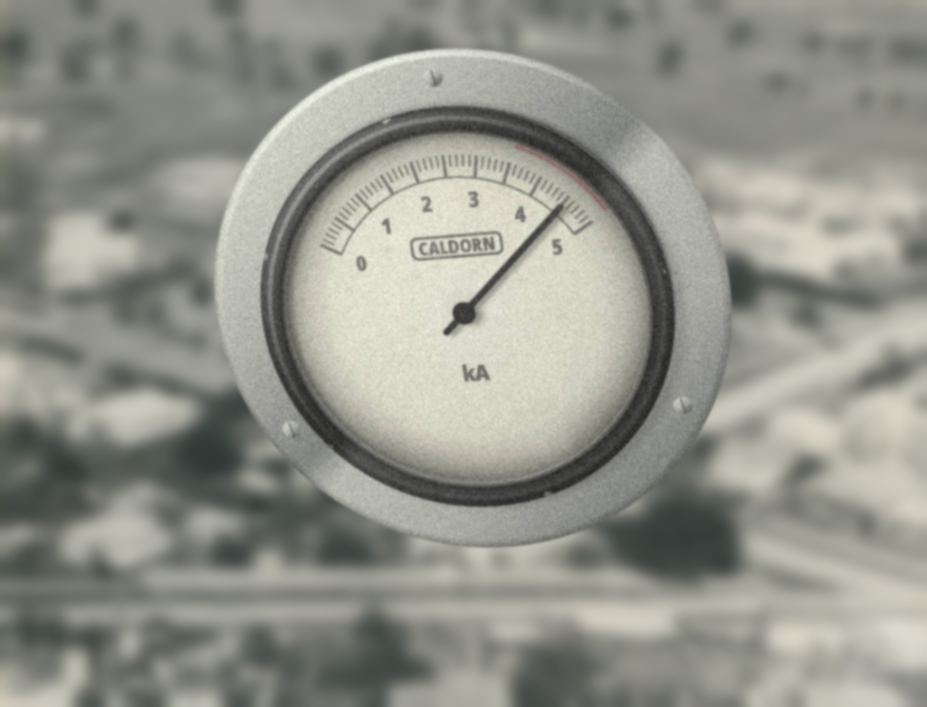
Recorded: 4.5; kA
